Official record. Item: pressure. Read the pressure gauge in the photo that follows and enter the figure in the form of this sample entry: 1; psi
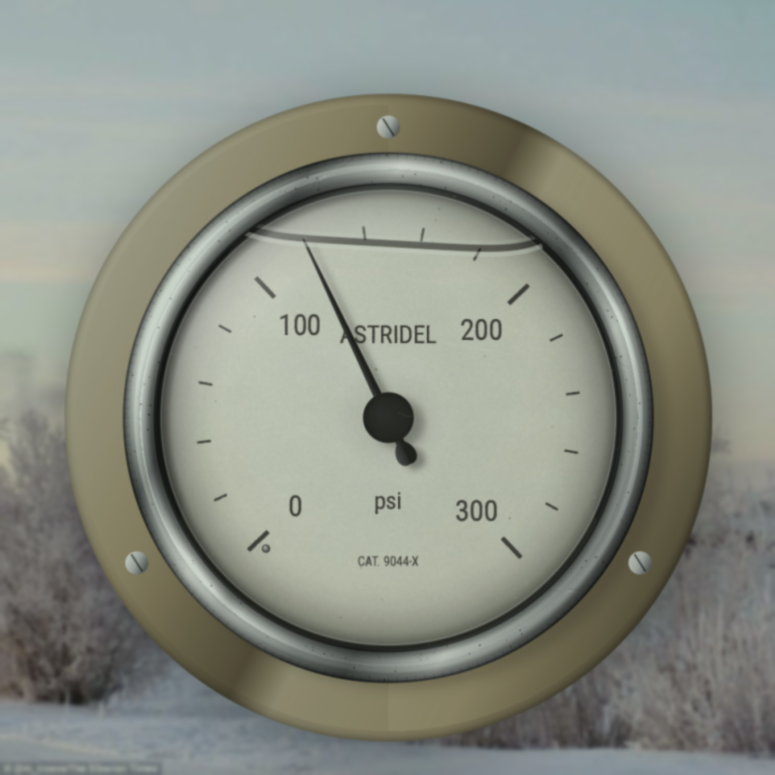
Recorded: 120; psi
